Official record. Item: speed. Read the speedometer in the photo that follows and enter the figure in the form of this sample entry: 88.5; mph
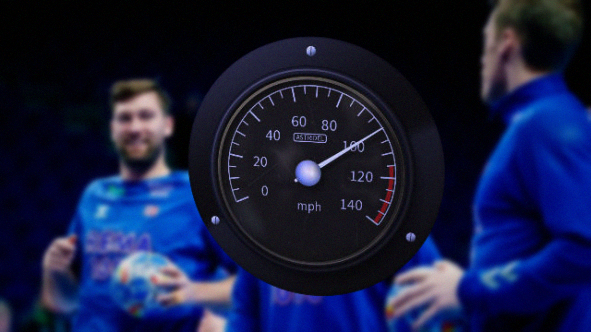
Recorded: 100; mph
